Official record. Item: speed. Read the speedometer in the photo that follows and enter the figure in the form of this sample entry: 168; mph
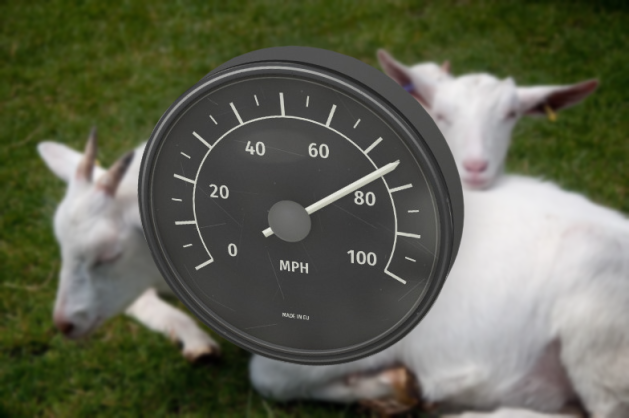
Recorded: 75; mph
